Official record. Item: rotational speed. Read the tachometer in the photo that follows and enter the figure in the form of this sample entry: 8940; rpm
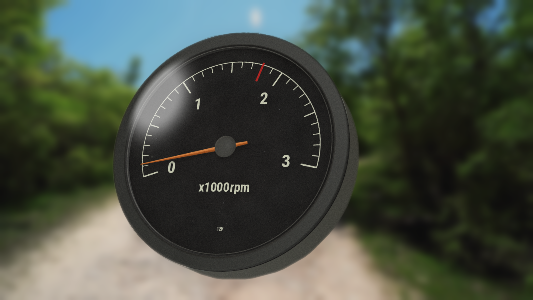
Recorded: 100; rpm
